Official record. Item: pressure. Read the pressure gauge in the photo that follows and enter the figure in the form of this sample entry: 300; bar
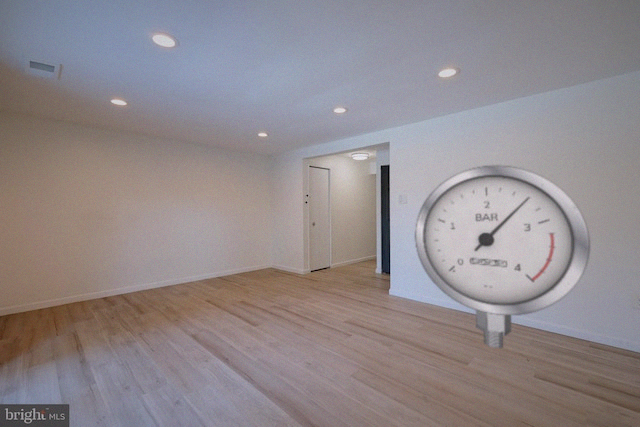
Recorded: 2.6; bar
